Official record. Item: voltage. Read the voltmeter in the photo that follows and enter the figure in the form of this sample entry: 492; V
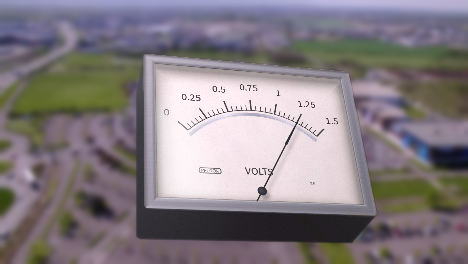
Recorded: 1.25; V
